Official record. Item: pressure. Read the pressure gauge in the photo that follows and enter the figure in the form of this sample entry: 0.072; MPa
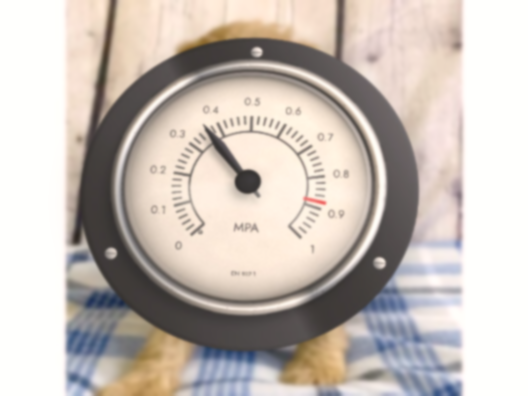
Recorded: 0.36; MPa
